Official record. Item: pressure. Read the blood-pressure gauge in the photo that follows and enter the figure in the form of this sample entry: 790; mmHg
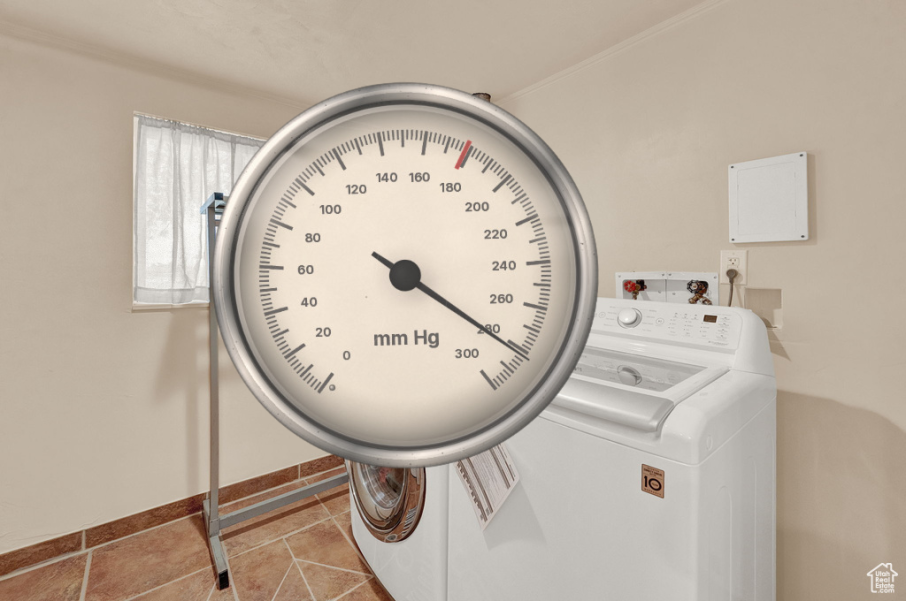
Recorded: 282; mmHg
